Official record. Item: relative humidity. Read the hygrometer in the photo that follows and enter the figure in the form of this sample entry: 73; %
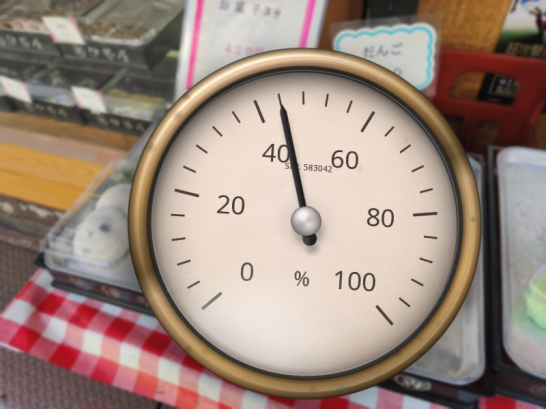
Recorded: 44; %
